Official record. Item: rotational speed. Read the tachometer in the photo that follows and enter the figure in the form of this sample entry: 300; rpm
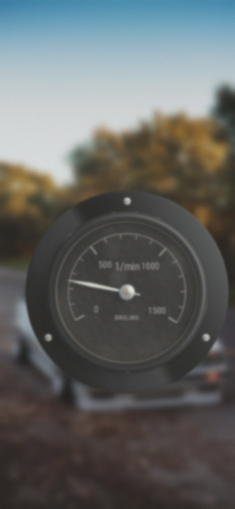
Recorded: 250; rpm
